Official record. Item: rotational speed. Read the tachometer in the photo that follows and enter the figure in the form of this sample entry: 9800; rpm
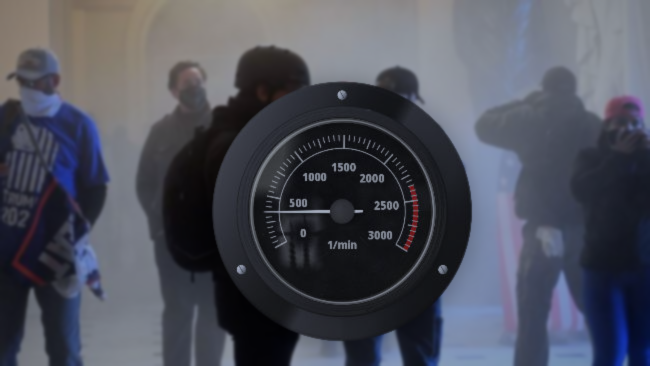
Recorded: 350; rpm
